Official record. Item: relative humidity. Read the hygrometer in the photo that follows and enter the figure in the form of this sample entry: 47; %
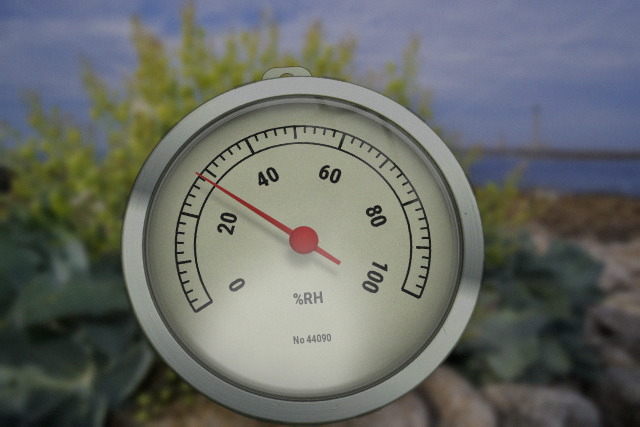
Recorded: 28; %
